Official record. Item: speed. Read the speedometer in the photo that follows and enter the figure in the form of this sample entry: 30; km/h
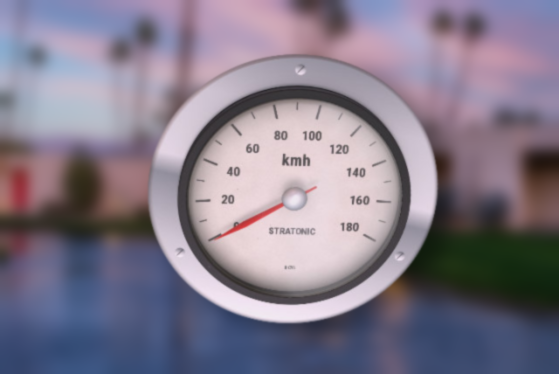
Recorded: 0; km/h
